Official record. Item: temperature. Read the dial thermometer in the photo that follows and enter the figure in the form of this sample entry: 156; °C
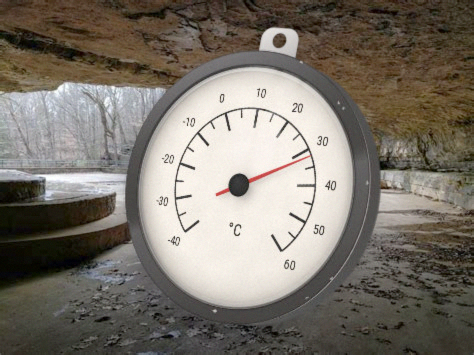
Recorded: 32.5; °C
